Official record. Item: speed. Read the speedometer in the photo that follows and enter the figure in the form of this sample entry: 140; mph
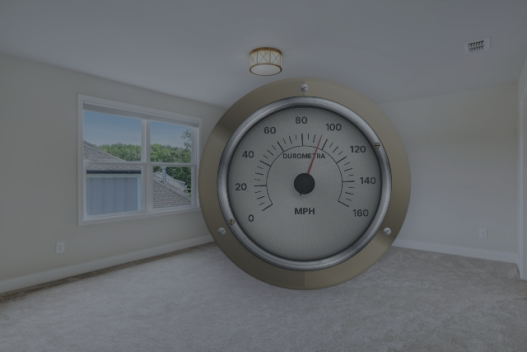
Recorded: 95; mph
